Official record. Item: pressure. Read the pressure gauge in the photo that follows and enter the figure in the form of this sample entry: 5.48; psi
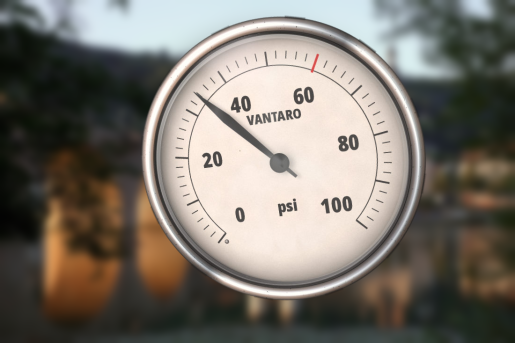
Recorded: 34; psi
